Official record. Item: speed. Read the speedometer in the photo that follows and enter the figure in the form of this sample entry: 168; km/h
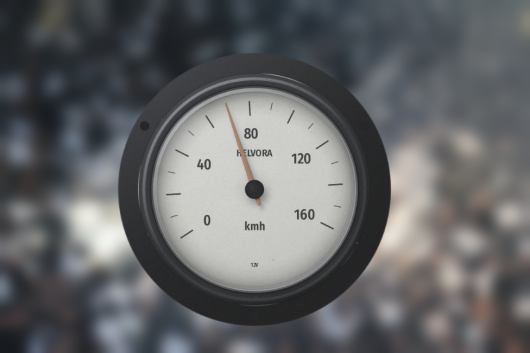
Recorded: 70; km/h
